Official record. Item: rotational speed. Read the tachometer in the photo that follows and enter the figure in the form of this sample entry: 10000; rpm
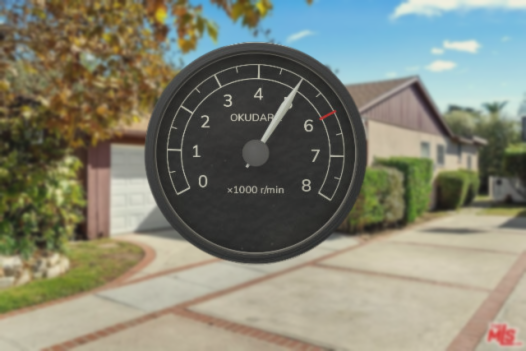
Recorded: 5000; rpm
